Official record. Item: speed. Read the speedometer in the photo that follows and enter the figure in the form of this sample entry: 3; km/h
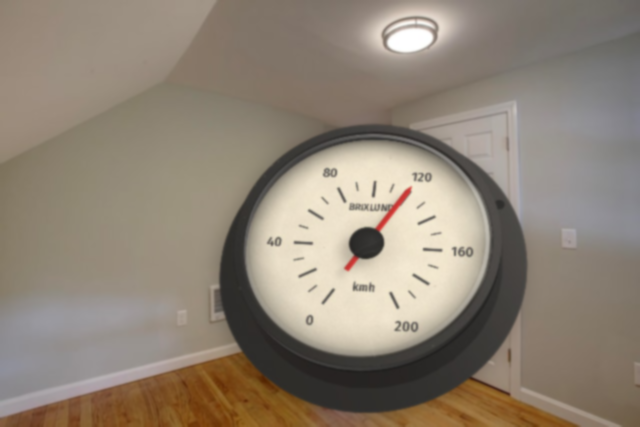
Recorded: 120; km/h
